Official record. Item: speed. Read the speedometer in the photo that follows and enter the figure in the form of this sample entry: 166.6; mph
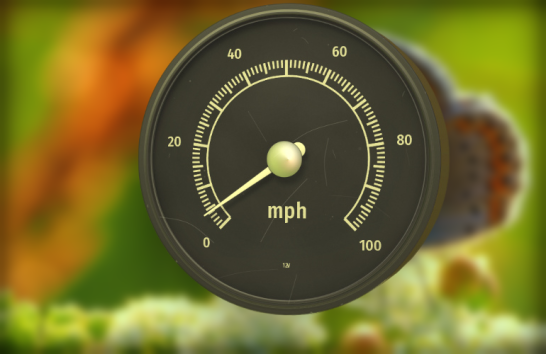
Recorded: 4; mph
